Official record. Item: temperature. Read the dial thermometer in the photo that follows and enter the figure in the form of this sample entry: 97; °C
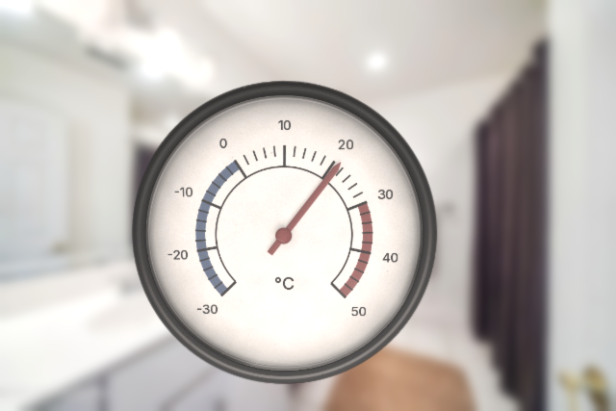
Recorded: 21; °C
